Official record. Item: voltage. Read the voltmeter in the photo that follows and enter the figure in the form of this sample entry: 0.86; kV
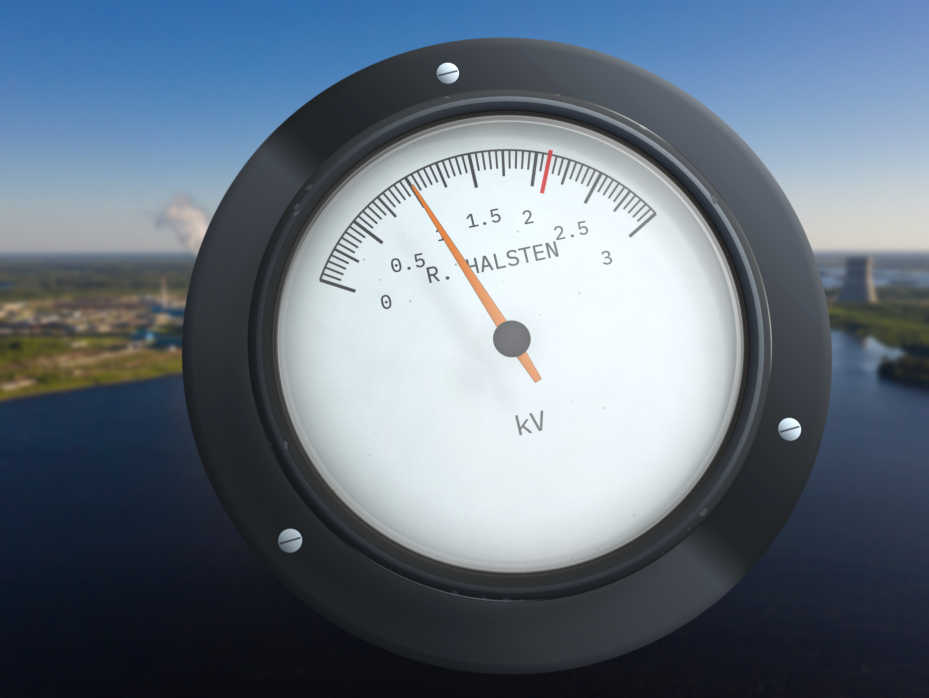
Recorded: 1; kV
